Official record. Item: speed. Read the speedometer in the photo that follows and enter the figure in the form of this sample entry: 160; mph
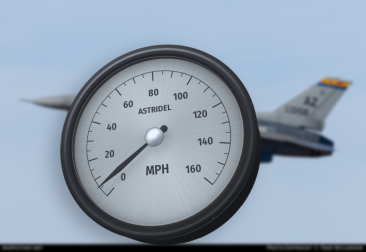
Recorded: 5; mph
